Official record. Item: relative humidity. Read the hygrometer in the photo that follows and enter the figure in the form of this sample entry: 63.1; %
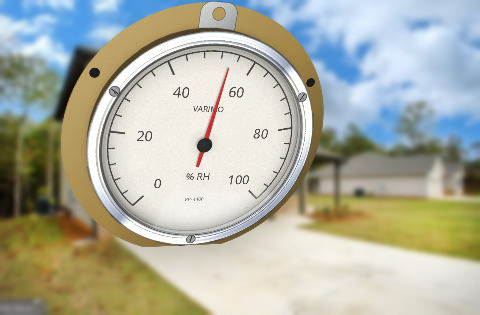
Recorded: 54; %
